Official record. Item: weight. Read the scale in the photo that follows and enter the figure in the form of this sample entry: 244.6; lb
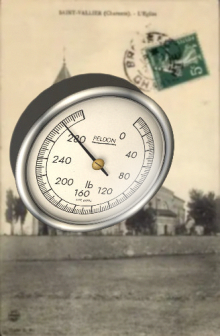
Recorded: 280; lb
